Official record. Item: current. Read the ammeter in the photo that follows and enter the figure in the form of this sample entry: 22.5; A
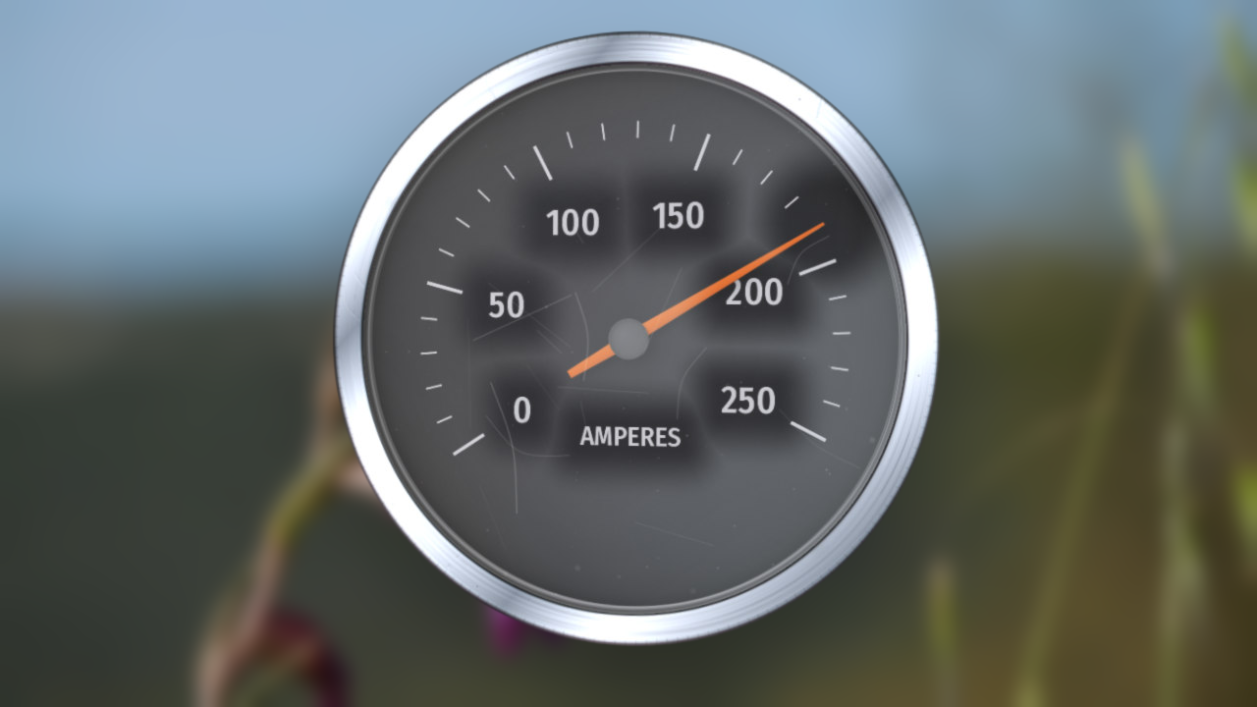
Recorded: 190; A
